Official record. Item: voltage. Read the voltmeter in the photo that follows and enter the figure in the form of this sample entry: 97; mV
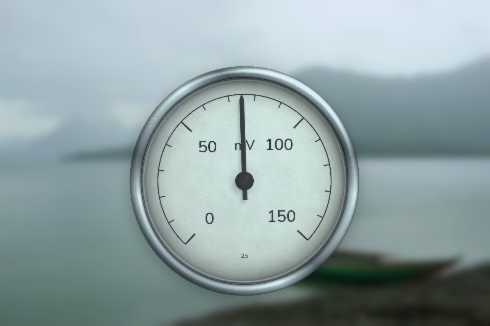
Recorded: 75; mV
